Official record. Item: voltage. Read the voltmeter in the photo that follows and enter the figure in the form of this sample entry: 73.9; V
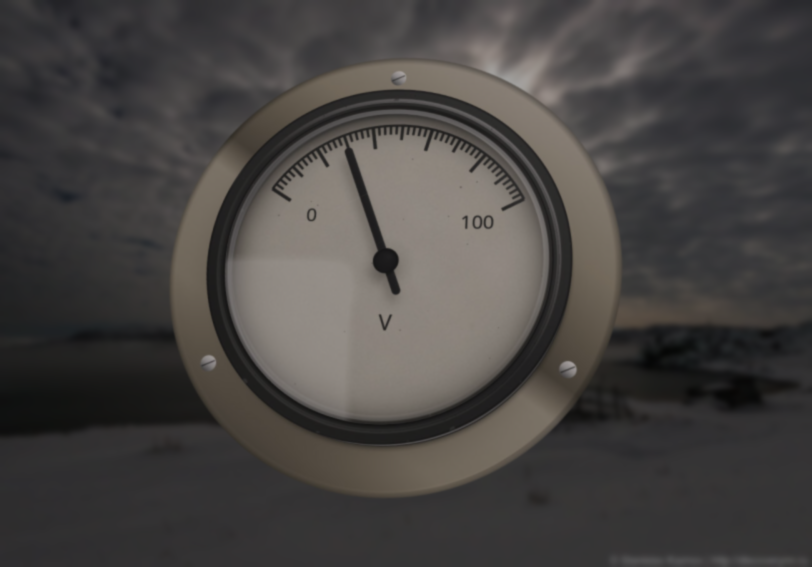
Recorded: 30; V
